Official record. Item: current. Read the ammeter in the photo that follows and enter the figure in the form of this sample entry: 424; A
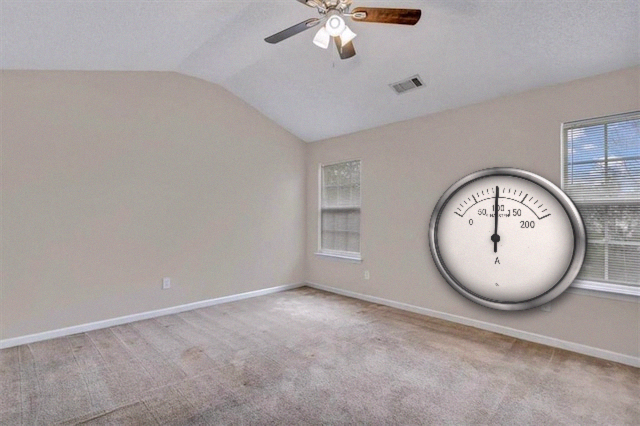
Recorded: 100; A
